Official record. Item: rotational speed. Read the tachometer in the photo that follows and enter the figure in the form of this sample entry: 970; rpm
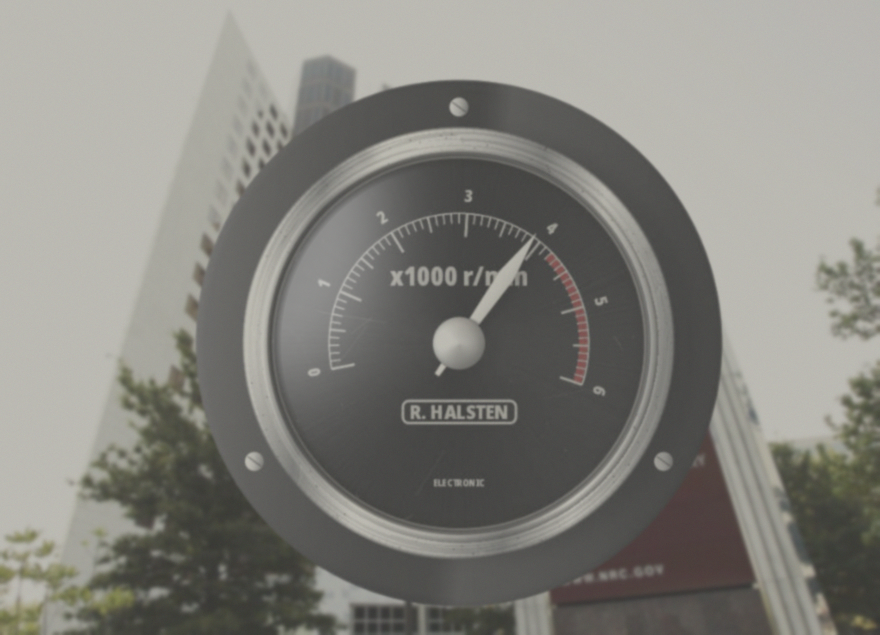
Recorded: 3900; rpm
